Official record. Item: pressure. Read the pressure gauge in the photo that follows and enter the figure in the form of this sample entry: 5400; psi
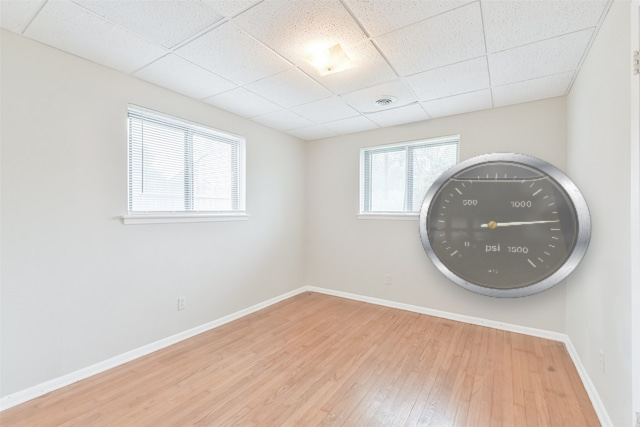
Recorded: 1200; psi
